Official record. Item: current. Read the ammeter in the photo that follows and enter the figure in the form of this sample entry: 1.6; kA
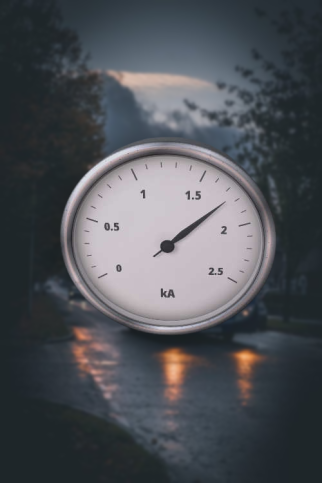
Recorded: 1.75; kA
